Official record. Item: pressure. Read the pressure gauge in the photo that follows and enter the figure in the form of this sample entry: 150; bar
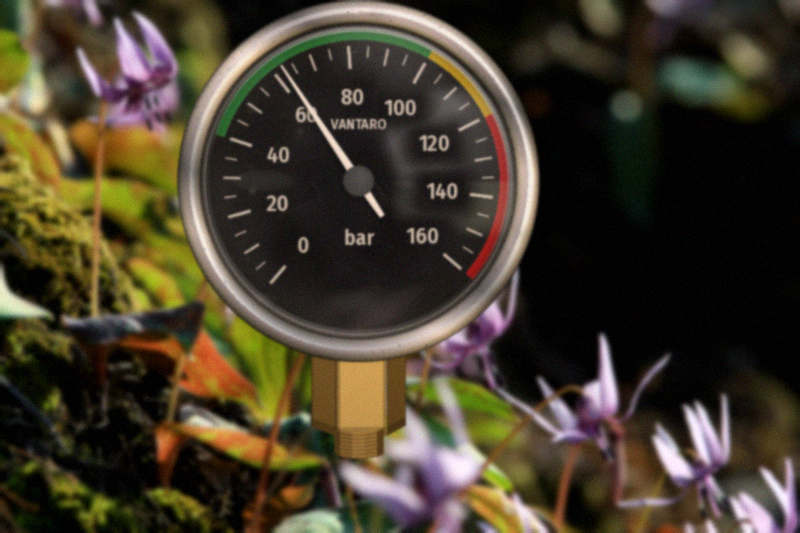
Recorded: 62.5; bar
